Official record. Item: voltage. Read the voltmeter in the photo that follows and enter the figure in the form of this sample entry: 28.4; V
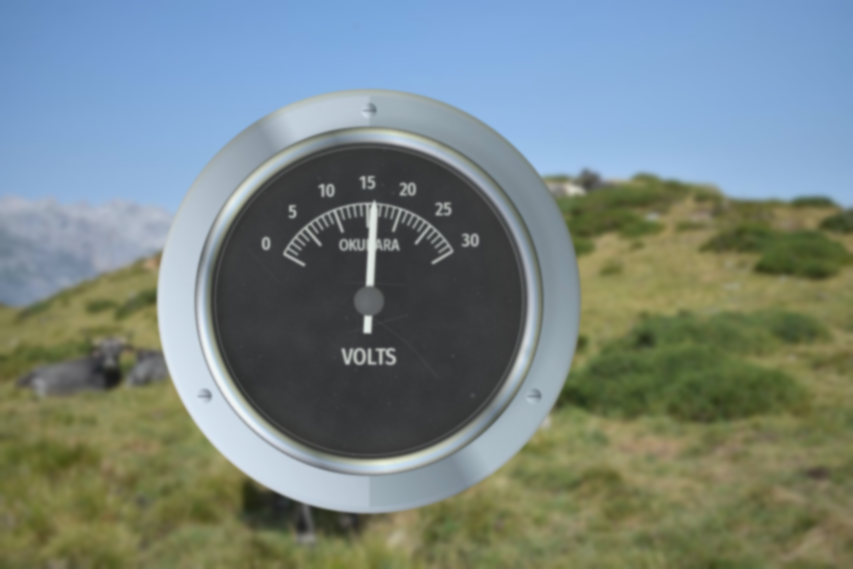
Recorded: 16; V
